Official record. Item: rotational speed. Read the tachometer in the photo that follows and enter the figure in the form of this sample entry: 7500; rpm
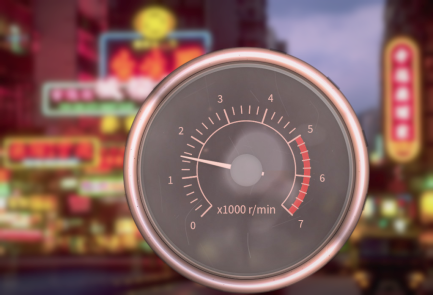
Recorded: 1500; rpm
